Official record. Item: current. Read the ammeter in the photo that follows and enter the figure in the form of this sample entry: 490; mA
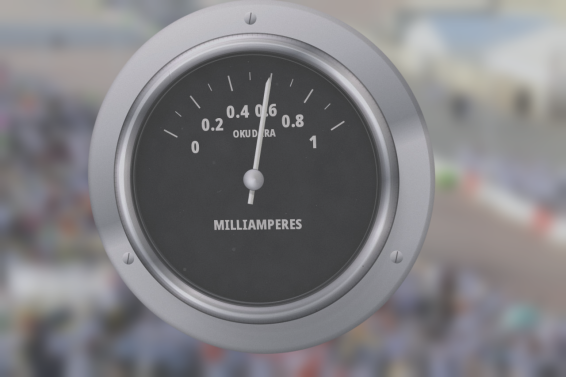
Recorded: 0.6; mA
